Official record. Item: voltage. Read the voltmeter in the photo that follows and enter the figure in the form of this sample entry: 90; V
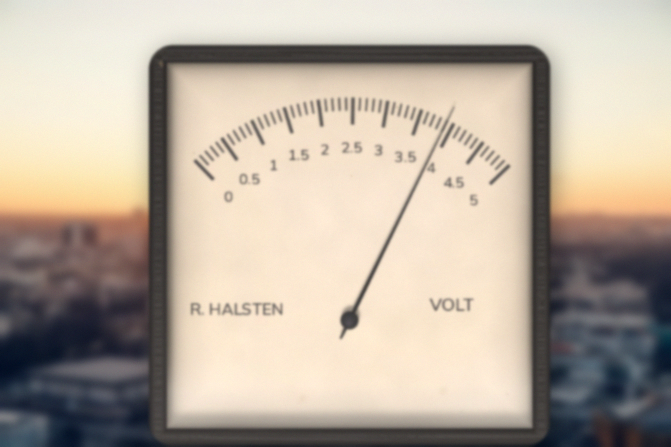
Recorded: 3.9; V
